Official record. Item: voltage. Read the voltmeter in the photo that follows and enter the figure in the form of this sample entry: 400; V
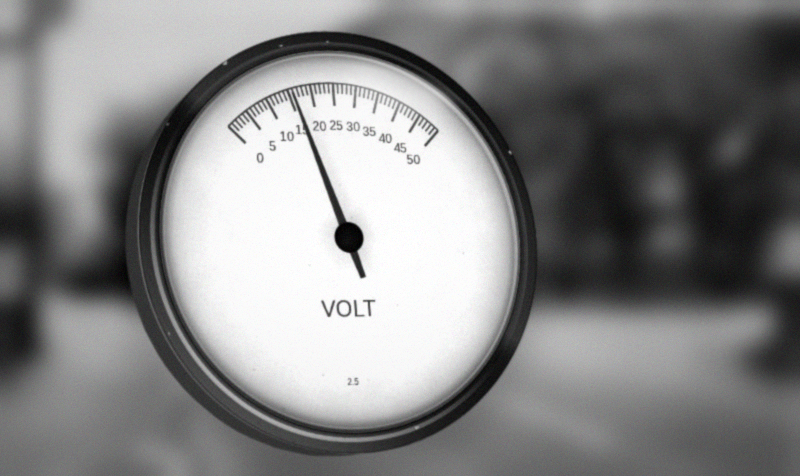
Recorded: 15; V
